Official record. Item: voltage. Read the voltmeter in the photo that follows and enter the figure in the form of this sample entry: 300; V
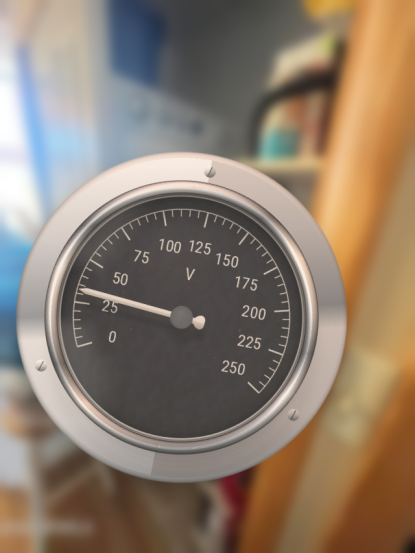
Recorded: 32.5; V
